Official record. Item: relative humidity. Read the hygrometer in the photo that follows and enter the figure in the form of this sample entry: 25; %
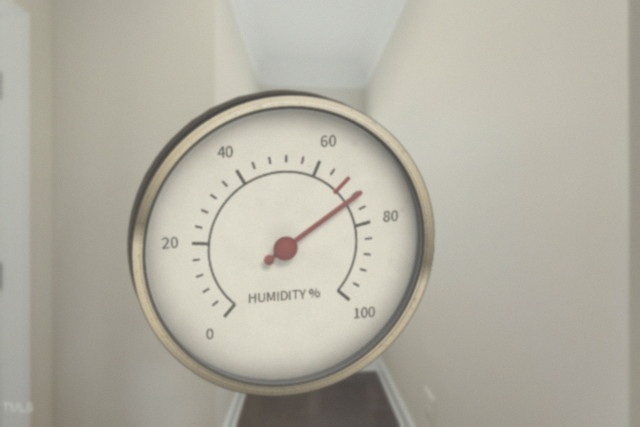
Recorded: 72; %
